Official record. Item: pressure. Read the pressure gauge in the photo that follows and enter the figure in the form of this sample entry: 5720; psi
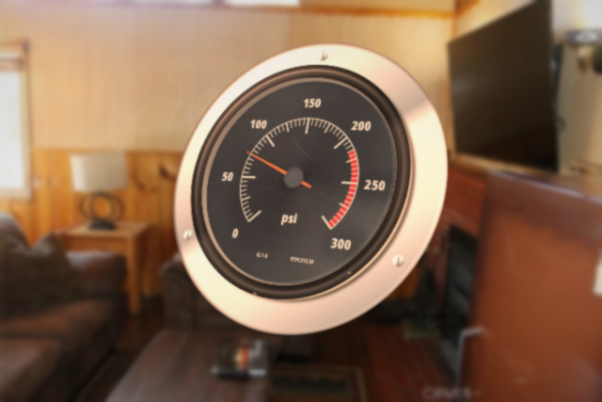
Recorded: 75; psi
